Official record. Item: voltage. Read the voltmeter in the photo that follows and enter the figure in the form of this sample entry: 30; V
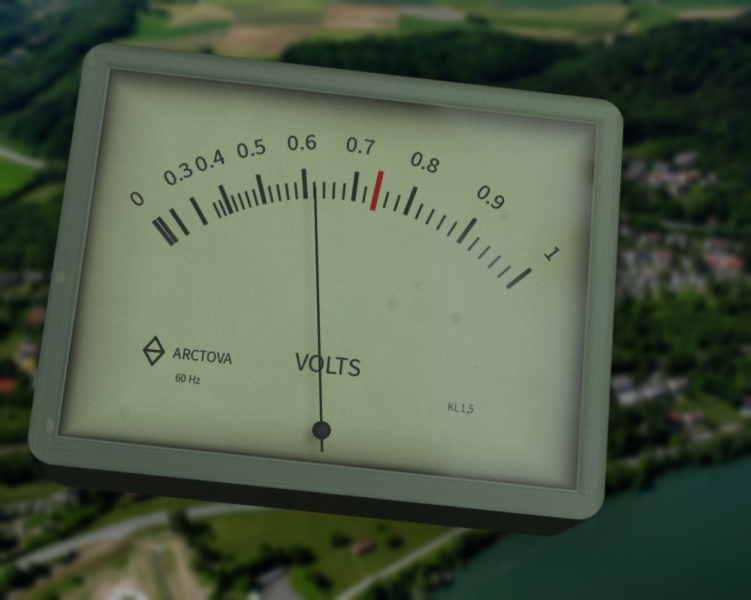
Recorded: 0.62; V
